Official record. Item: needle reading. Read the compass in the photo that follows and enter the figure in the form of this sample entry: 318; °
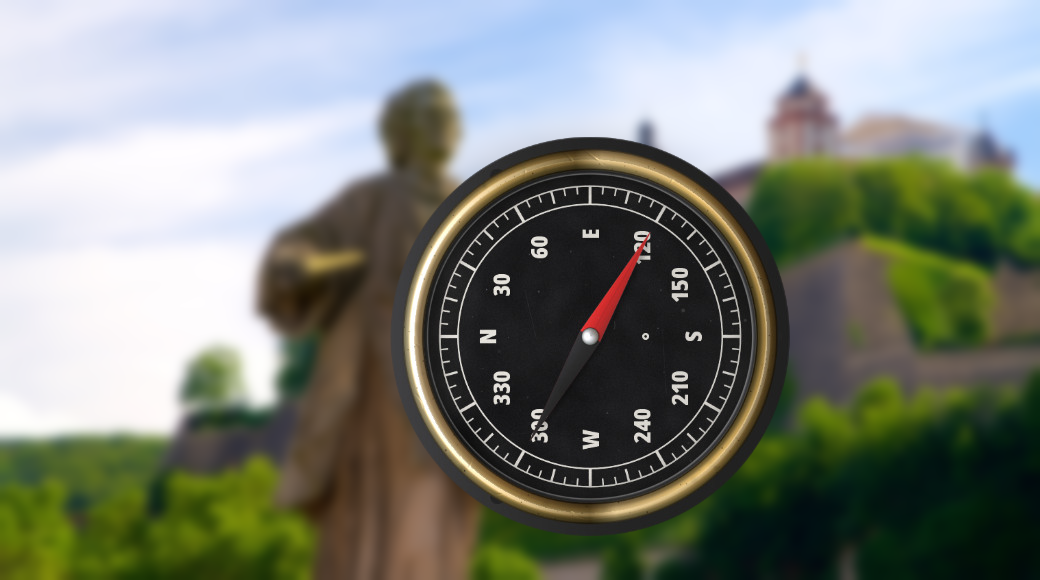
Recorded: 120; °
